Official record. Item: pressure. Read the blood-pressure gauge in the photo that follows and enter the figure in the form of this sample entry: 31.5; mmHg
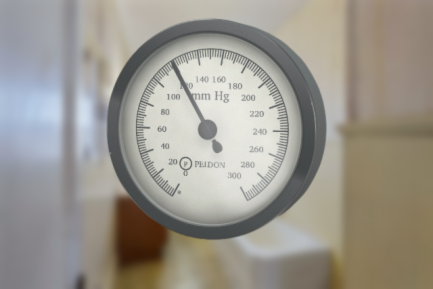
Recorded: 120; mmHg
